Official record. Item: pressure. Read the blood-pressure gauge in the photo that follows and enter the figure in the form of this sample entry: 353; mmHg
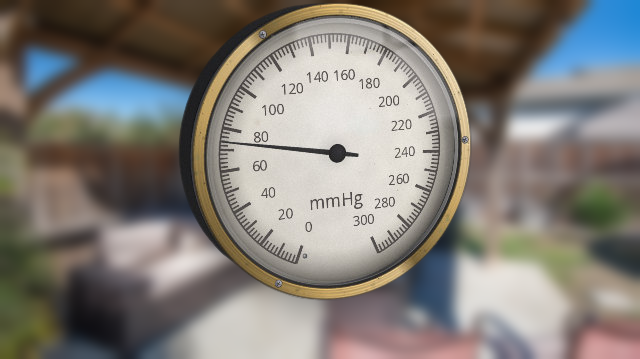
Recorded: 74; mmHg
